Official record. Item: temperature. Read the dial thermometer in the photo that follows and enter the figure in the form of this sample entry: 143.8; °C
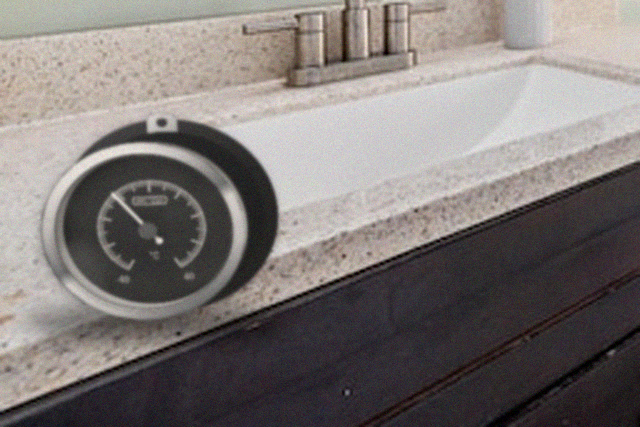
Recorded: -10; °C
